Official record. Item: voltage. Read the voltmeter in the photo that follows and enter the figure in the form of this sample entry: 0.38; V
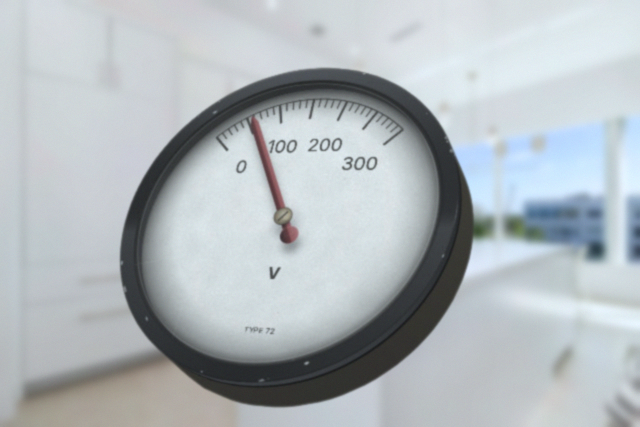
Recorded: 60; V
